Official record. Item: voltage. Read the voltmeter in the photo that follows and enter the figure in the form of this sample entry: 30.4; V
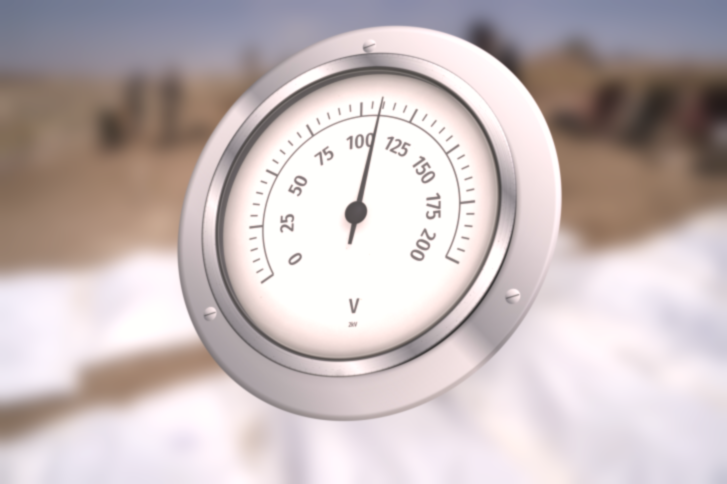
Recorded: 110; V
